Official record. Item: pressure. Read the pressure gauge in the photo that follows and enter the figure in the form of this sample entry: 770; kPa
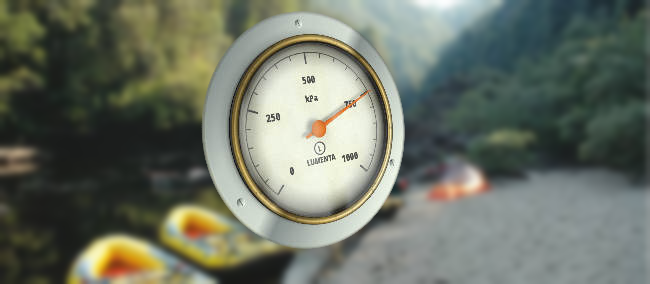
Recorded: 750; kPa
